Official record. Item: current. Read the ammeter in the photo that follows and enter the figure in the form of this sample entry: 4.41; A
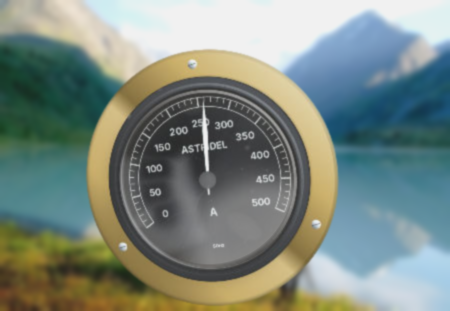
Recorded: 260; A
